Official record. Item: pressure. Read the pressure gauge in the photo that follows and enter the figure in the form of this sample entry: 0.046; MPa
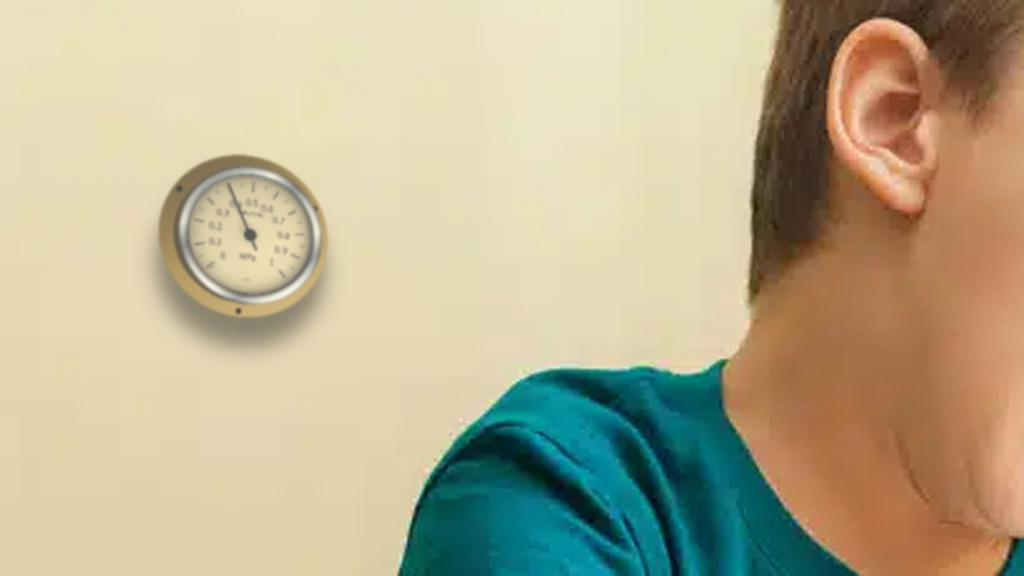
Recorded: 0.4; MPa
